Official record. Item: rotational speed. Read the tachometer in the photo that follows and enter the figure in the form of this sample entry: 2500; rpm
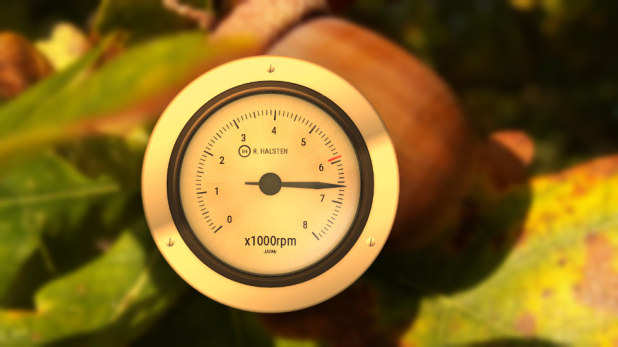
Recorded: 6600; rpm
